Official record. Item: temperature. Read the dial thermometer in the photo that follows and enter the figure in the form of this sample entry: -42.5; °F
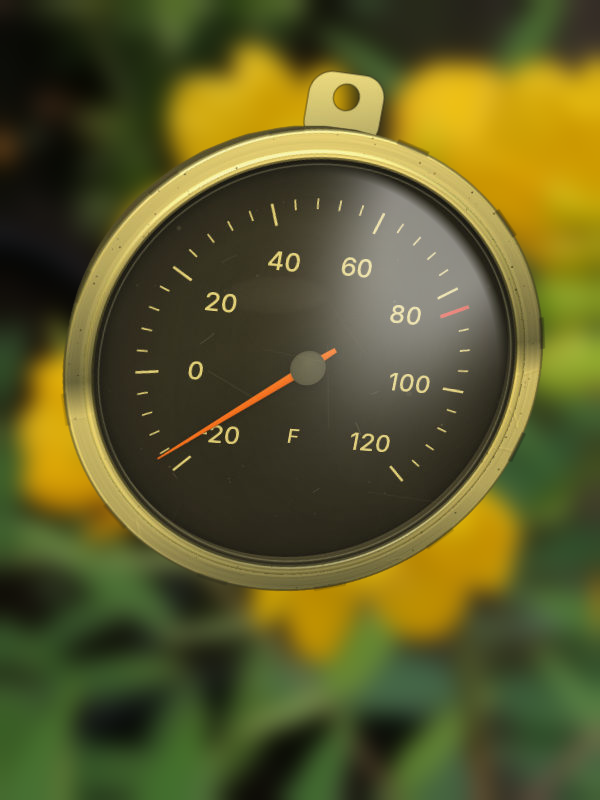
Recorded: -16; °F
